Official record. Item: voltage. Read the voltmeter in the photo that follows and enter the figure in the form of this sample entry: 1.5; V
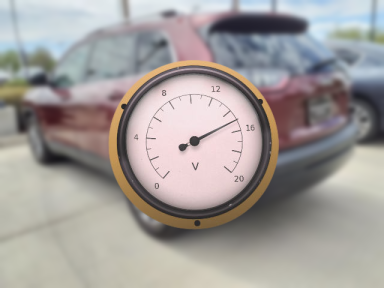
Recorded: 15; V
